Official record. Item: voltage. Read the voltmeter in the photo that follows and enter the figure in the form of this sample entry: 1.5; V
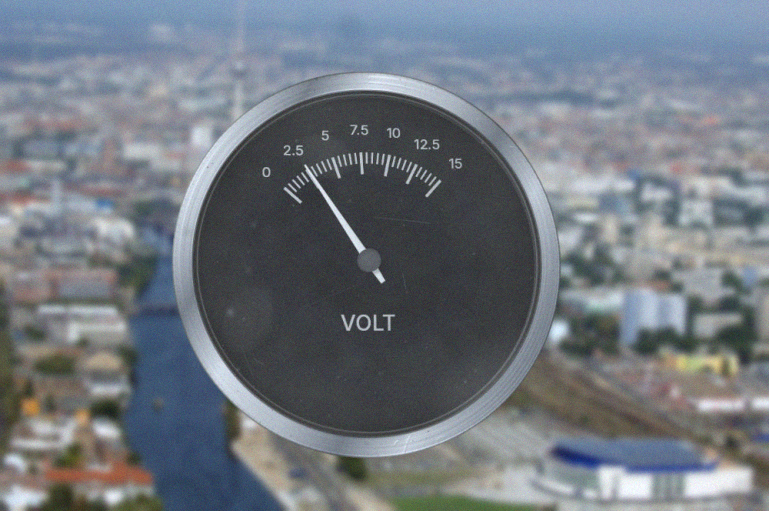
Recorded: 2.5; V
